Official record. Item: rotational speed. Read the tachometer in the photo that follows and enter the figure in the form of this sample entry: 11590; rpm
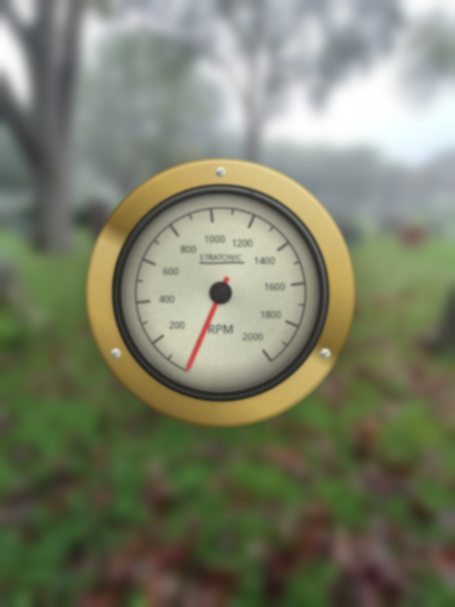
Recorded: 0; rpm
